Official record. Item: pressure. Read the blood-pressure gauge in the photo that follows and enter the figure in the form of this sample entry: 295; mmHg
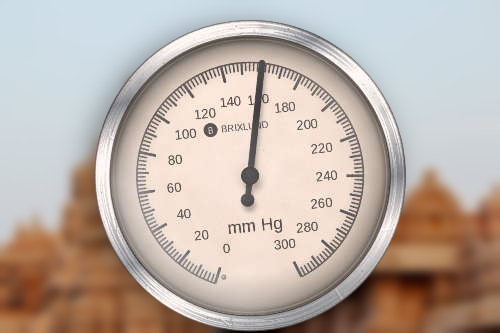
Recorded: 160; mmHg
